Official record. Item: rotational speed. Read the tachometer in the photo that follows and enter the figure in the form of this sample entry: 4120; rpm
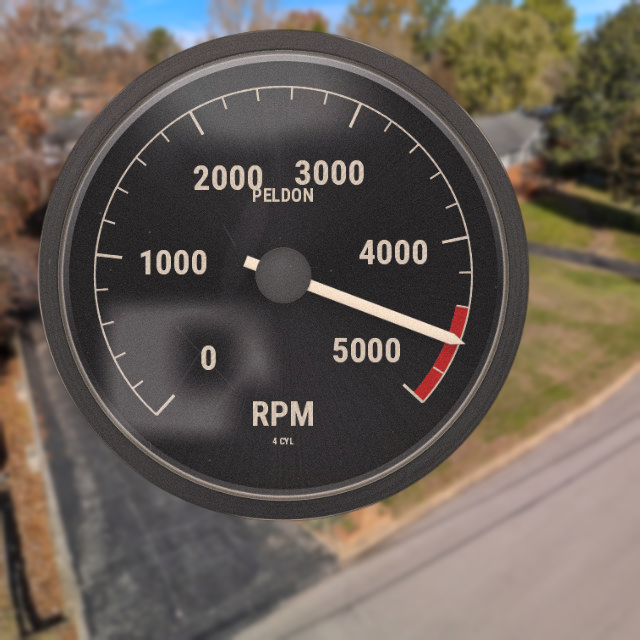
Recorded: 4600; rpm
